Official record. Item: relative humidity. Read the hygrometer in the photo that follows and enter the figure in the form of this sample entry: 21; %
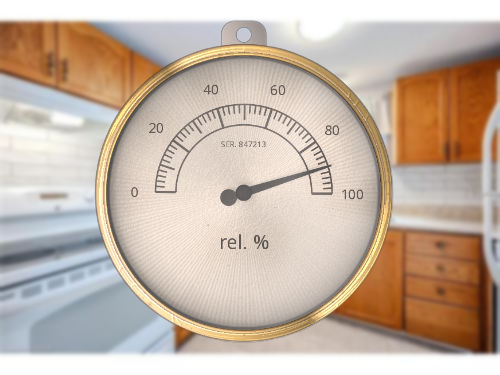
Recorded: 90; %
